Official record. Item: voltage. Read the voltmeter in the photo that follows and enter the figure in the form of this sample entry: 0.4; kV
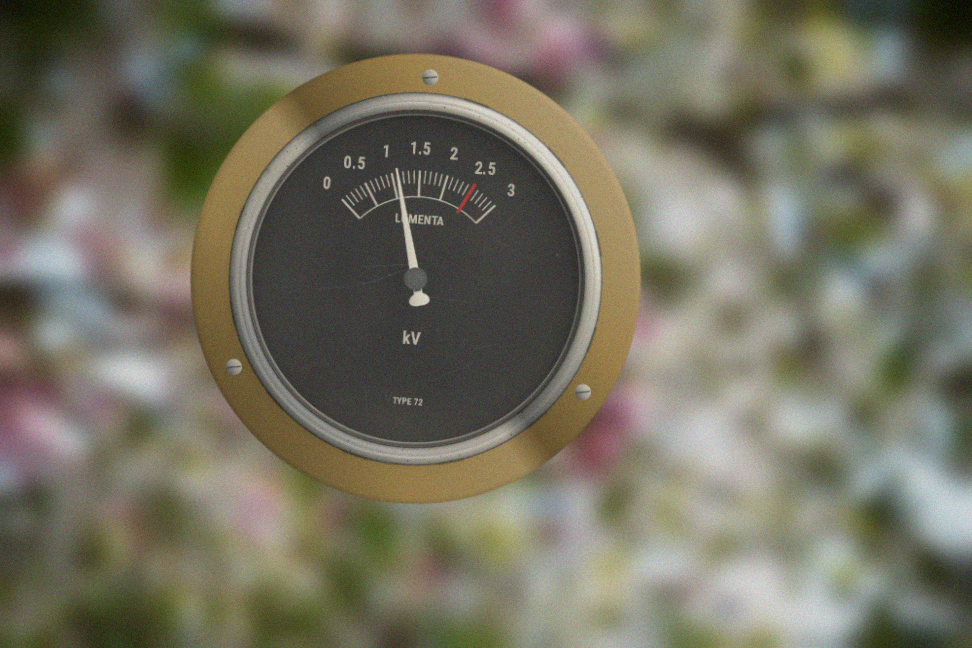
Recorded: 1.1; kV
